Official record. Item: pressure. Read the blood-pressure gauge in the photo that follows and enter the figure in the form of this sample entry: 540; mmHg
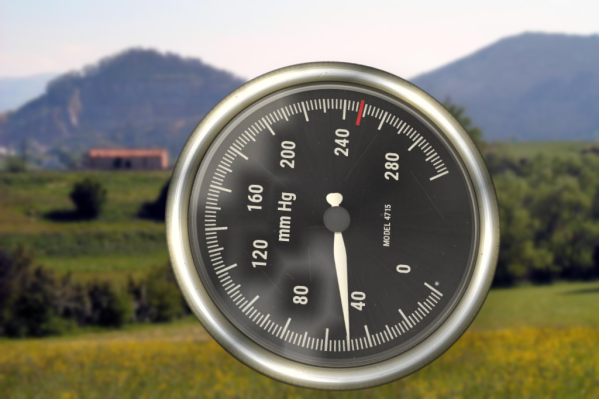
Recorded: 50; mmHg
